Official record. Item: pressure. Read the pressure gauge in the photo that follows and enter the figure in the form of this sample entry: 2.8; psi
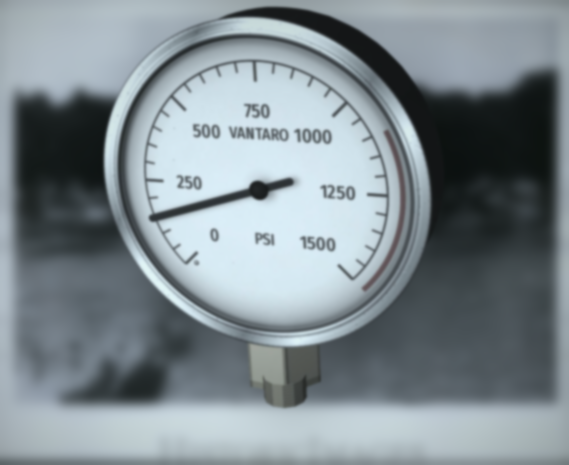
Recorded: 150; psi
